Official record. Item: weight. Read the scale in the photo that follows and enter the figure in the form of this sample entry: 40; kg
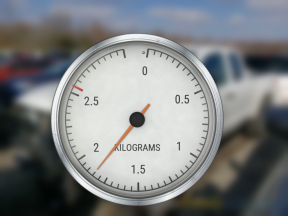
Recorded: 1.85; kg
